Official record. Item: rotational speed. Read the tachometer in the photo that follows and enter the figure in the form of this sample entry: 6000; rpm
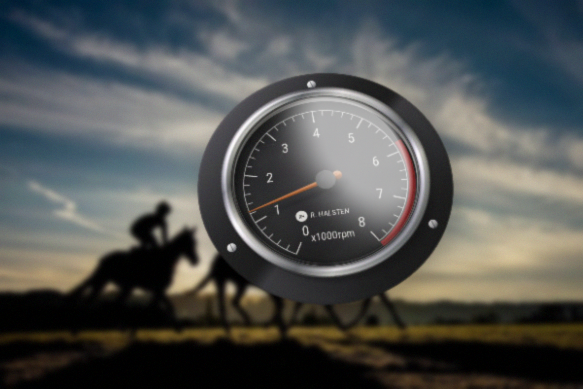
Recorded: 1200; rpm
